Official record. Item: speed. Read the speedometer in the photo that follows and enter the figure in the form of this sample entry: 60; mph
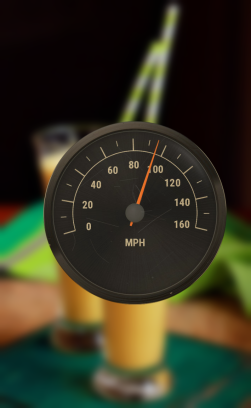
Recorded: 95; mph
